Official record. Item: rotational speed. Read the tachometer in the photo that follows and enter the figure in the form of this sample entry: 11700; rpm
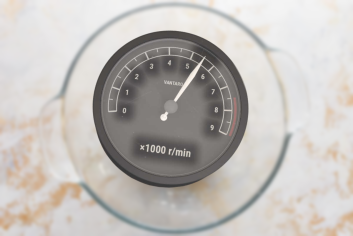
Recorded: 5500; rpm
